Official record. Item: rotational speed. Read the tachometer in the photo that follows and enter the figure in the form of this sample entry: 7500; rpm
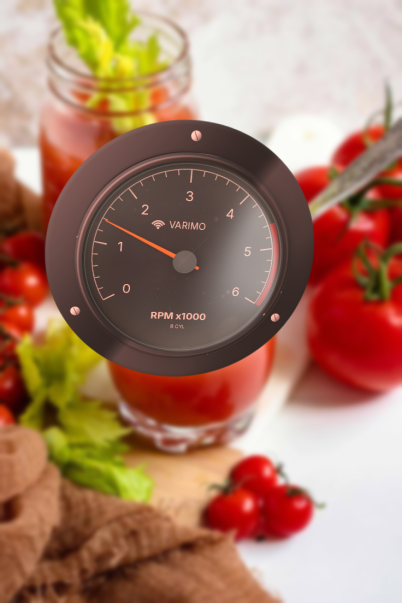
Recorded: 1400; rpm
